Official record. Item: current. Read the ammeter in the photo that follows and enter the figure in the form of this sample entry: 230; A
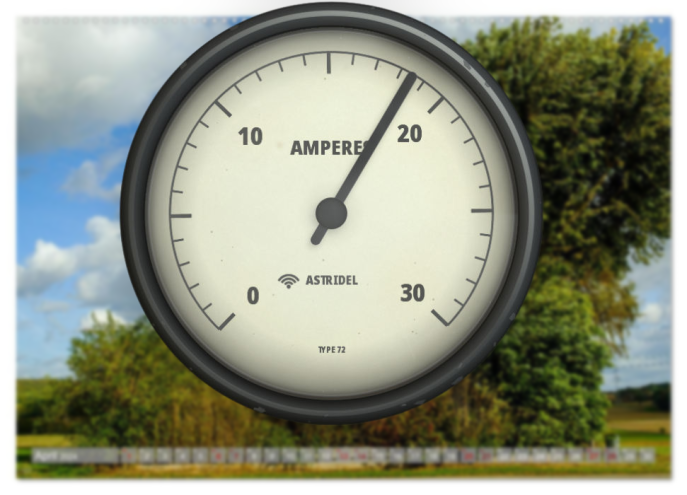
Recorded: 18.5; A
